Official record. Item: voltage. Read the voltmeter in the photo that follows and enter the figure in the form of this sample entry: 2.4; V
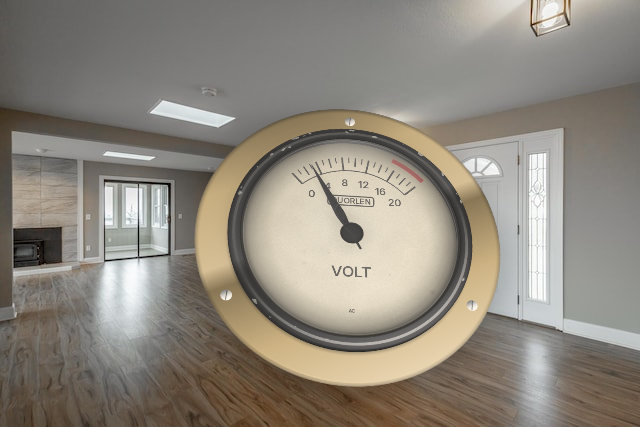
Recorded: 3; V
